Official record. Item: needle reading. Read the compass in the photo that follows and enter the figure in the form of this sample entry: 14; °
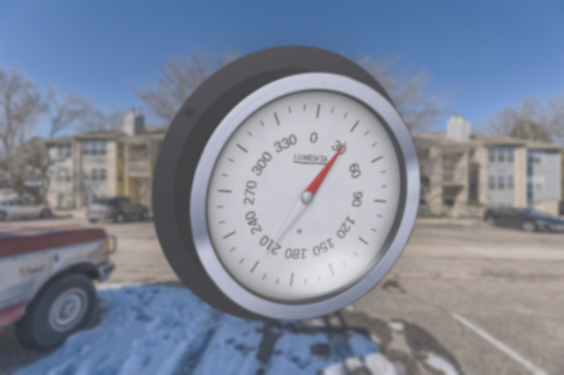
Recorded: 30; °
